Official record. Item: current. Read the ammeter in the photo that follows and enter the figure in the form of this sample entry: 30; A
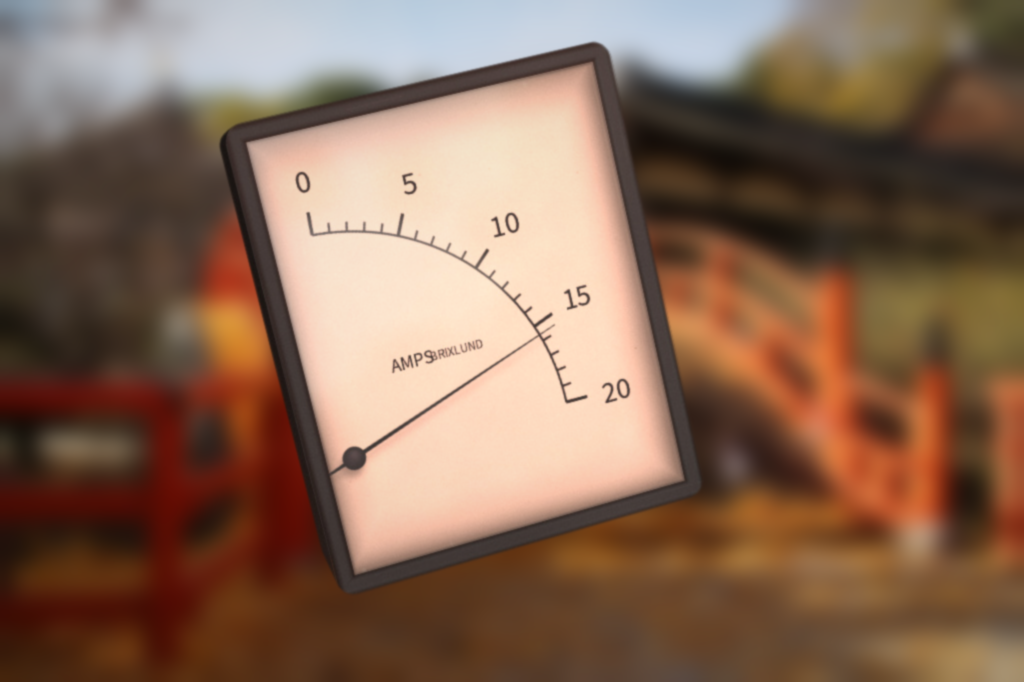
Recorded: 15.5; A
